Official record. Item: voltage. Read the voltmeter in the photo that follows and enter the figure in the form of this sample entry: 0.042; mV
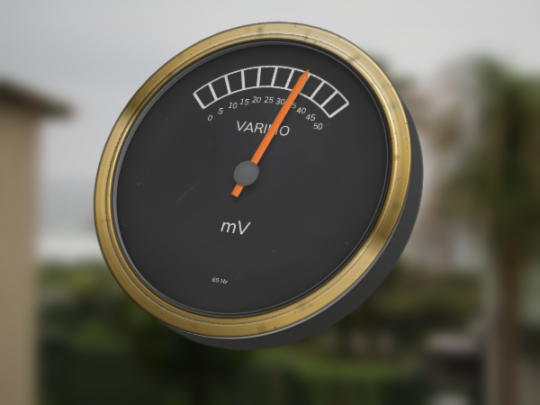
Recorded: 35; mV
